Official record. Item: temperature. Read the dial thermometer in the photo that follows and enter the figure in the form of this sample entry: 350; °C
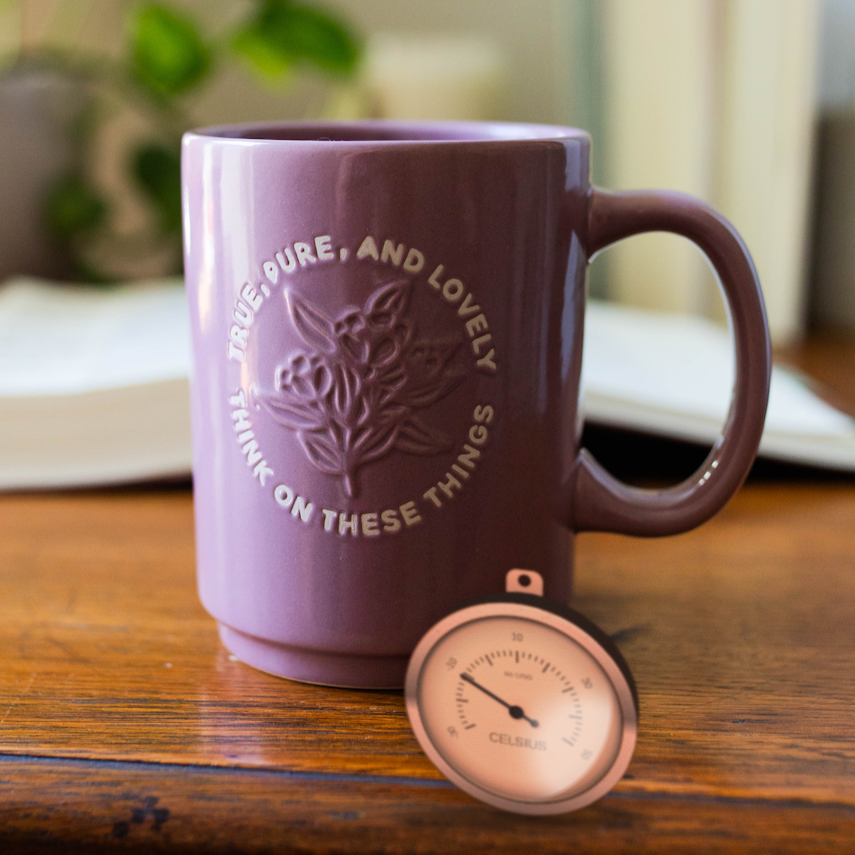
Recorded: -10; °C
